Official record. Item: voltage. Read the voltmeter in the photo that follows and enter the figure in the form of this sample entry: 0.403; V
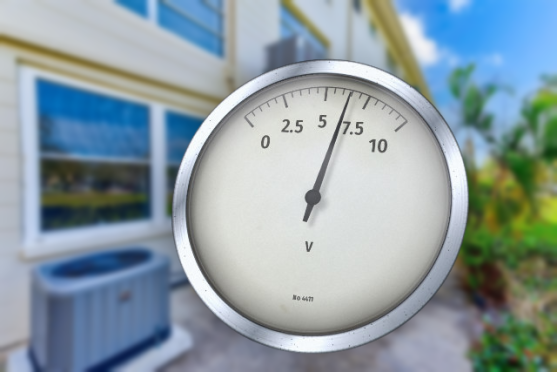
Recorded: 6.5; V
